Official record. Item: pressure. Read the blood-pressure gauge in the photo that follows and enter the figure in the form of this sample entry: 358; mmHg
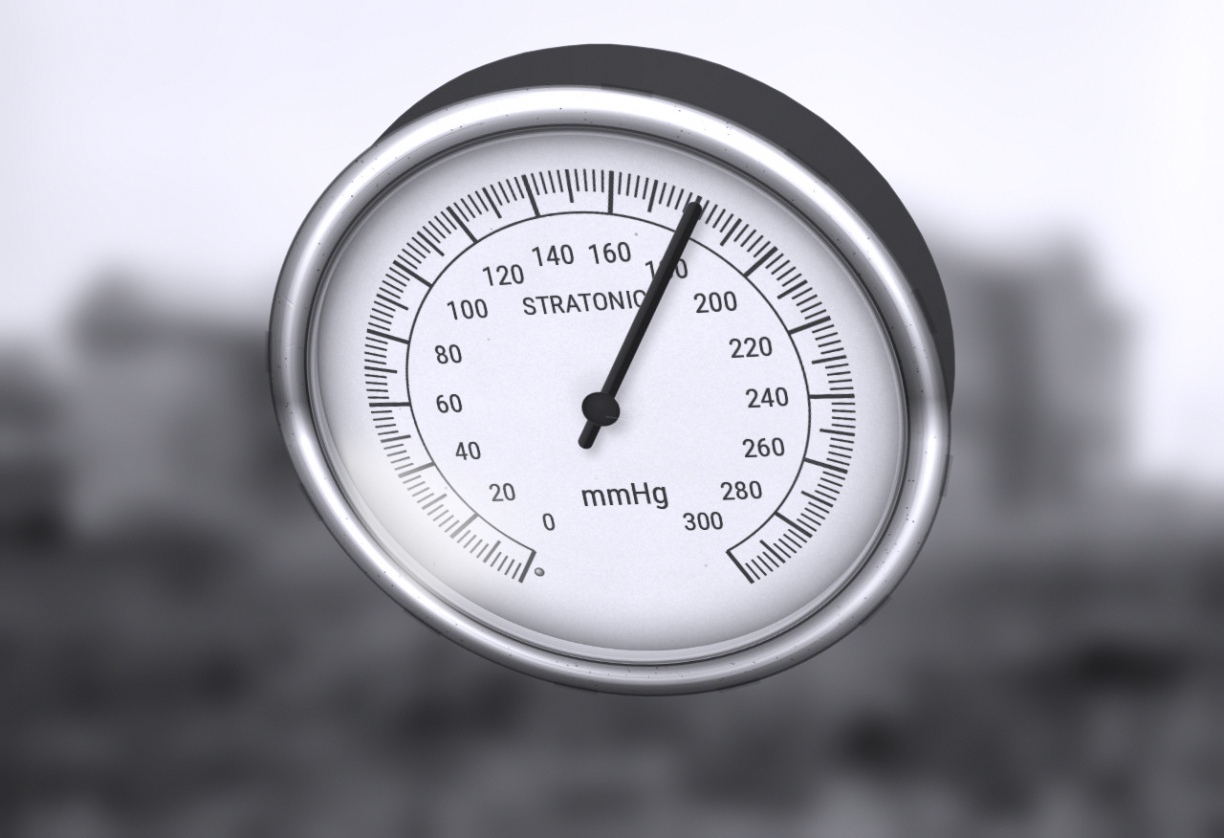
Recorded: 180; mmHg
